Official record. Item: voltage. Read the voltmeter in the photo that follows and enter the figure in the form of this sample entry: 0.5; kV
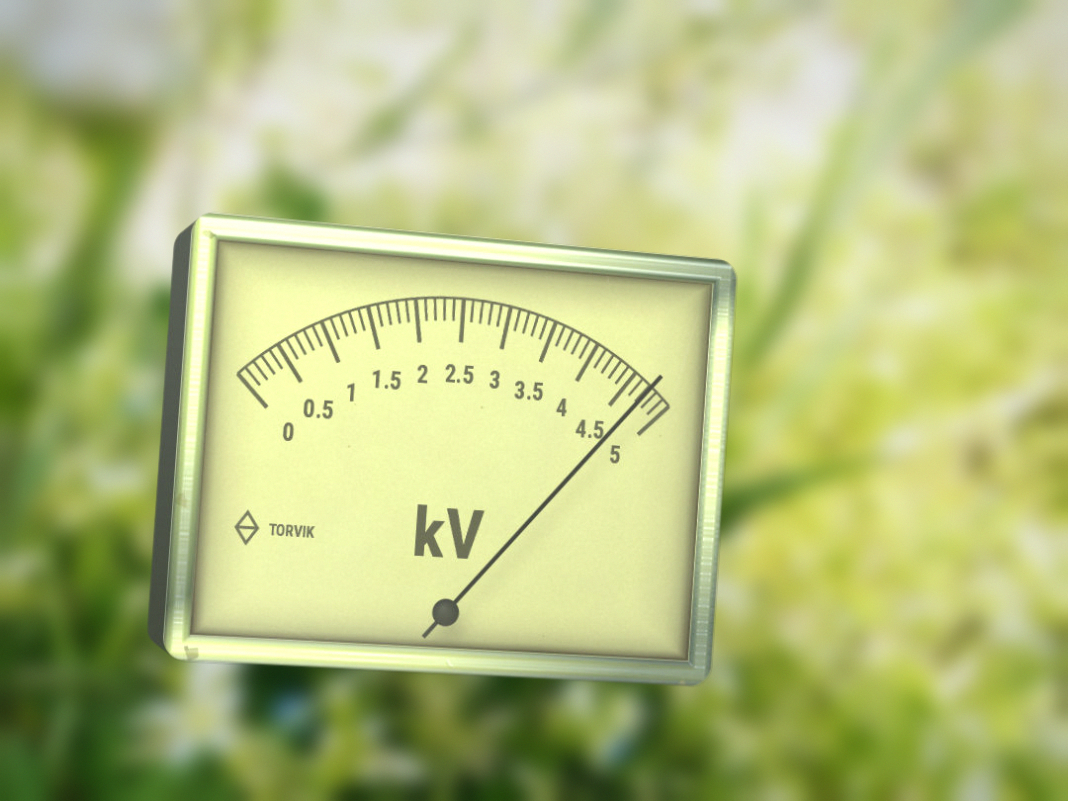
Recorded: 4.7; kV
